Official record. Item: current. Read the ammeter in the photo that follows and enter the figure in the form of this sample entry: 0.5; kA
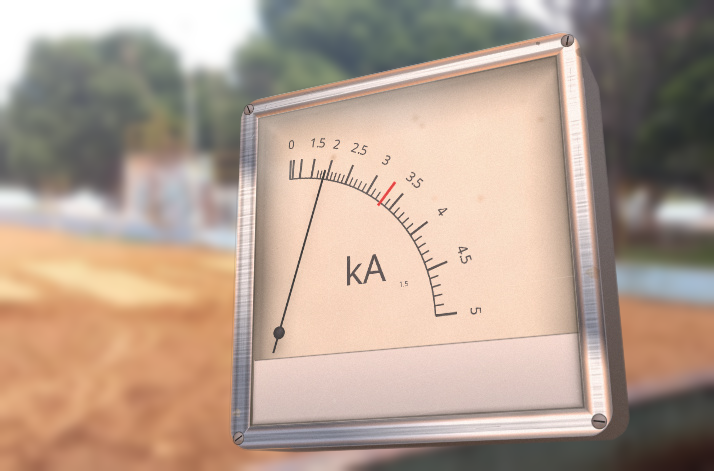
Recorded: 2; kA
